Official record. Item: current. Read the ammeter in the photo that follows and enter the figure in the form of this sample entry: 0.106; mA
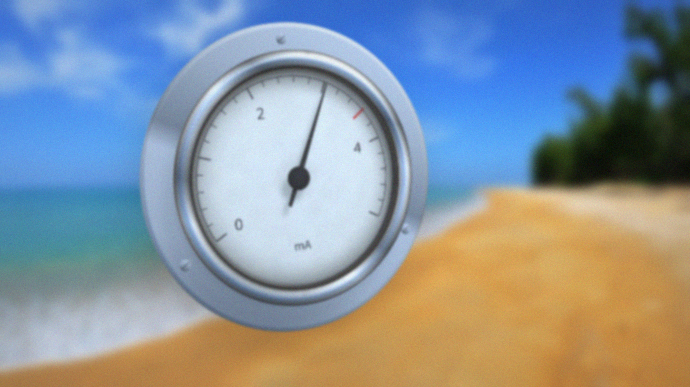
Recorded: 3; mA
